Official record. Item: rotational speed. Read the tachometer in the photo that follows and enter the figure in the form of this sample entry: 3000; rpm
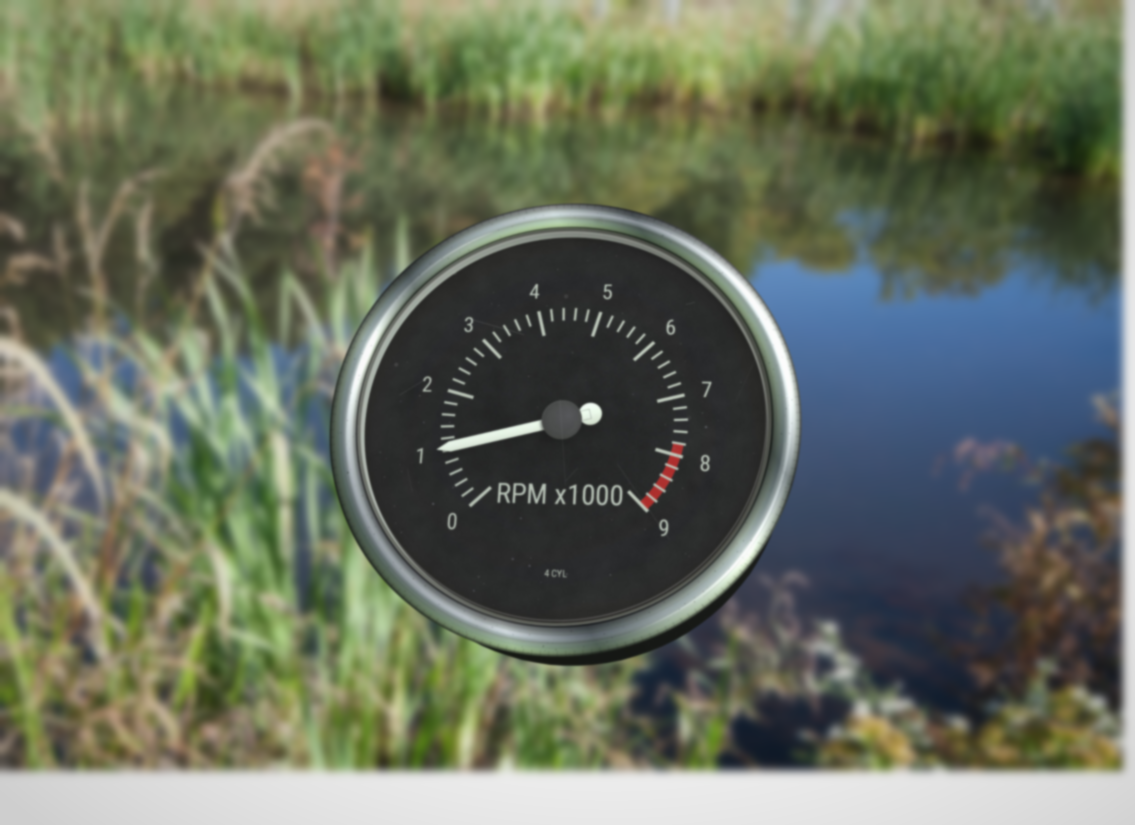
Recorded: 1000; rpm
